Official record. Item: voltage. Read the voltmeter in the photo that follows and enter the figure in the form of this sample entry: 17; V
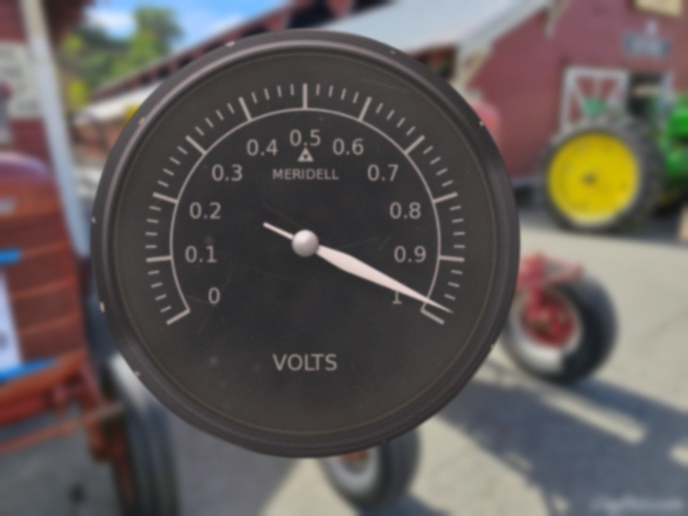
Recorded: 0.98; V
